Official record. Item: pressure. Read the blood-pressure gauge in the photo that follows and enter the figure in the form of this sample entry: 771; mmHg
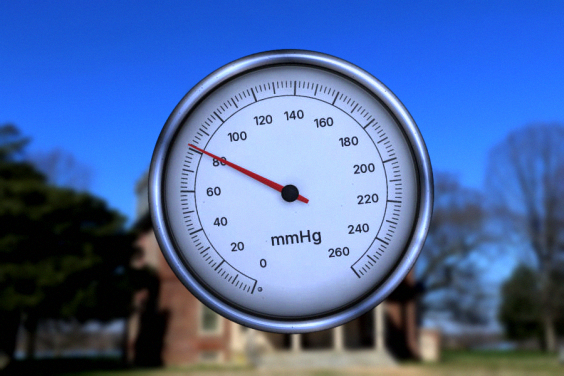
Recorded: 82; mmHg
